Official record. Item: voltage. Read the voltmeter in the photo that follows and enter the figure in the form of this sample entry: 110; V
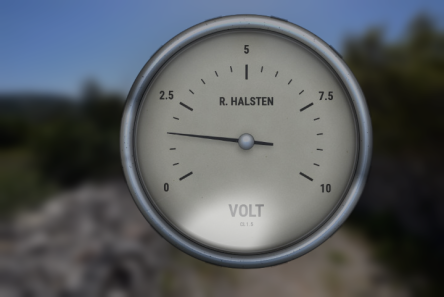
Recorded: 1.5; V
